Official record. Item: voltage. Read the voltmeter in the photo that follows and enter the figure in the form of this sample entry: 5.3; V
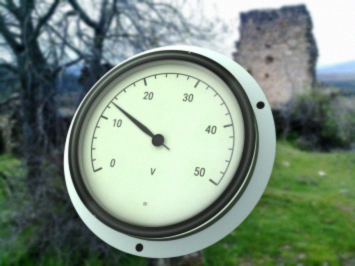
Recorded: 13; V
